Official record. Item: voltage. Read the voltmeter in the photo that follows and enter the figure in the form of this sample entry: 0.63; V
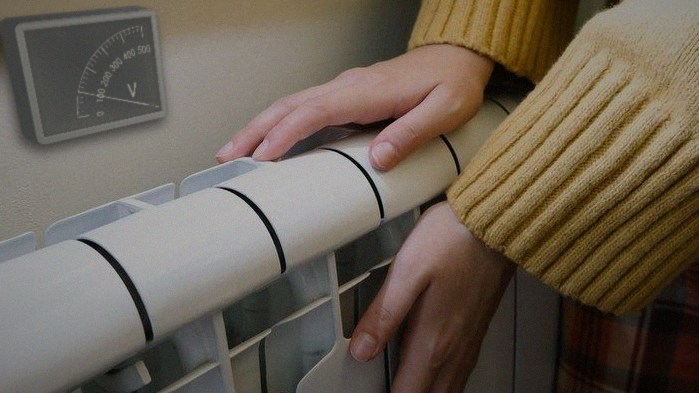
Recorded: 100; V
